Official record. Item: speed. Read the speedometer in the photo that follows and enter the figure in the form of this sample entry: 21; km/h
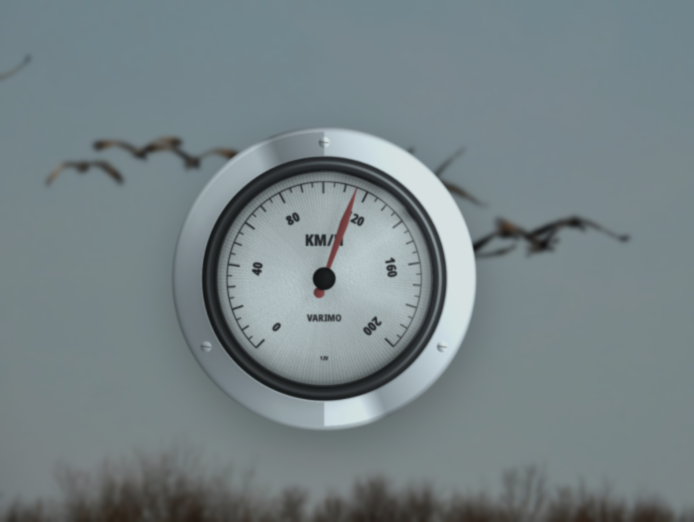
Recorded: 115; km/h
